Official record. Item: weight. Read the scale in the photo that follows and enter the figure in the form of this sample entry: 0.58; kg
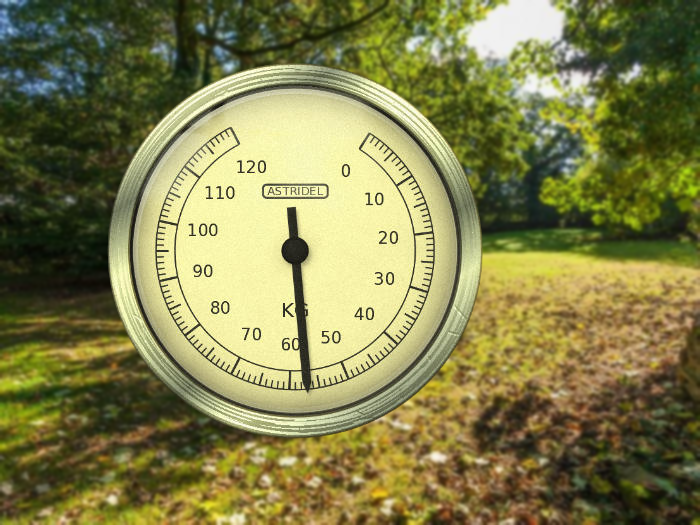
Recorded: 57; kg
